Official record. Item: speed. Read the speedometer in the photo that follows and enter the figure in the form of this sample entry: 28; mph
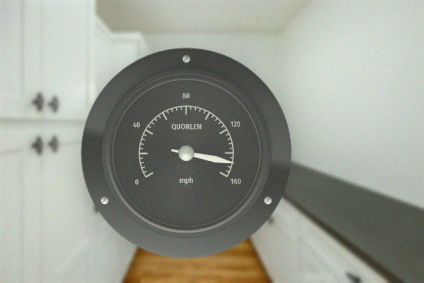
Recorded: 148; mph
